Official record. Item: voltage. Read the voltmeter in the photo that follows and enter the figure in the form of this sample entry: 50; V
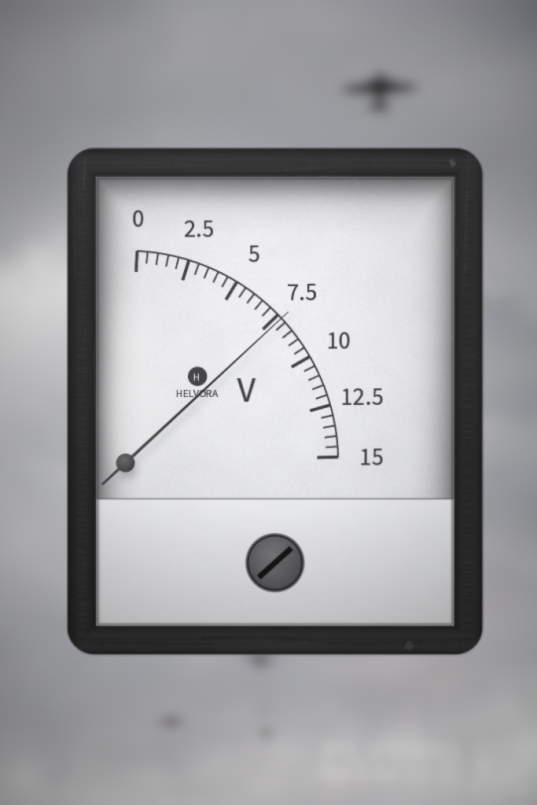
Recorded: 7.75; V
